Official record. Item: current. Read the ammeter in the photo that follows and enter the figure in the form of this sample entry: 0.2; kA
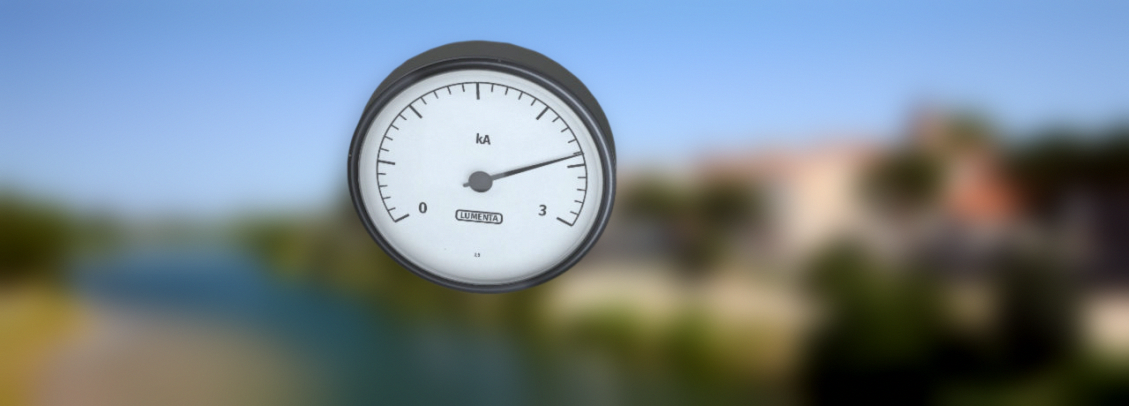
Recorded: 2.4; kA
